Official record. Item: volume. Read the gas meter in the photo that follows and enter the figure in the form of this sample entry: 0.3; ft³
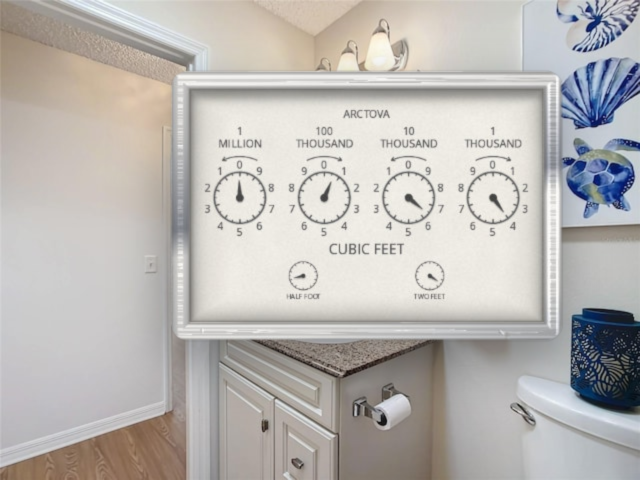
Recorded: 6400; ft³
